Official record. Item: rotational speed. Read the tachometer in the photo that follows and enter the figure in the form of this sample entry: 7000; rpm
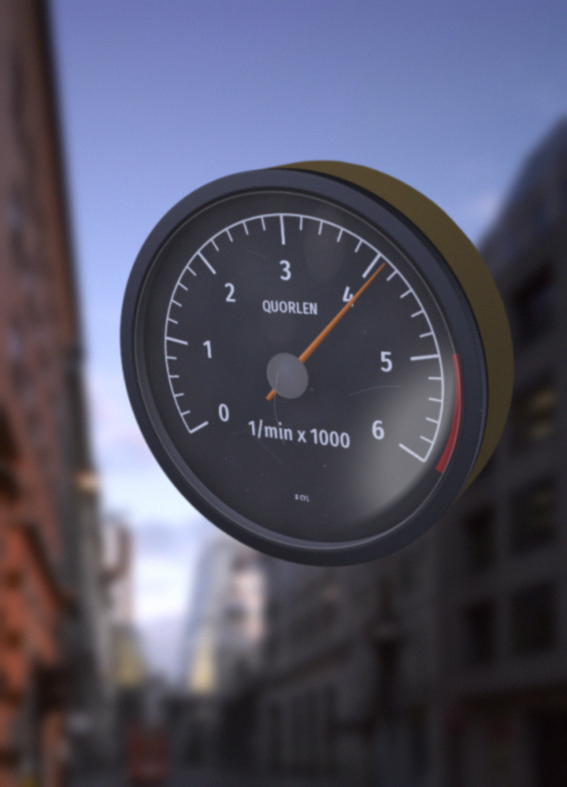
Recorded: 4100; rpm
